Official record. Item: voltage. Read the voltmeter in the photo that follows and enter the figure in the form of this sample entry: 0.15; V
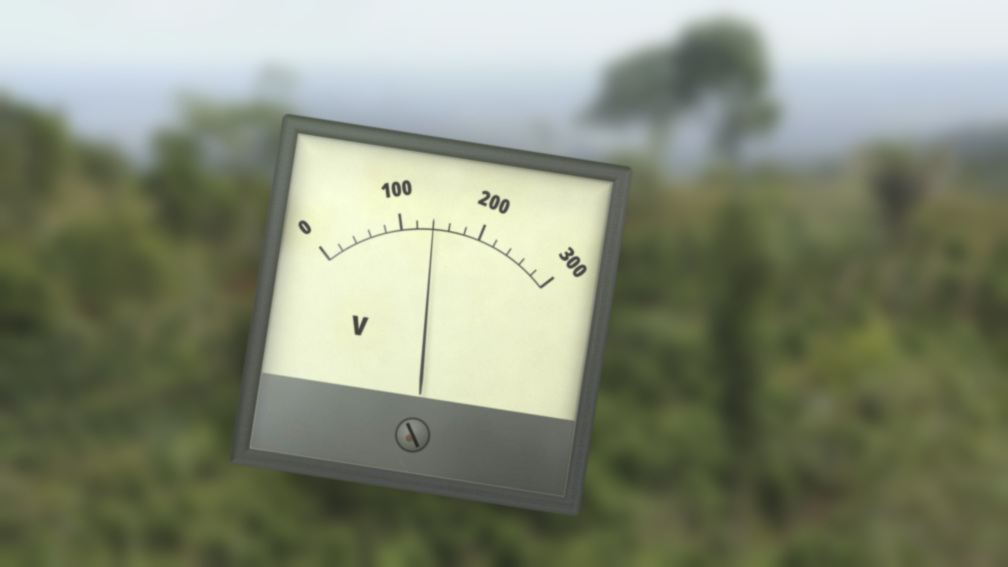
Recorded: 140; V
